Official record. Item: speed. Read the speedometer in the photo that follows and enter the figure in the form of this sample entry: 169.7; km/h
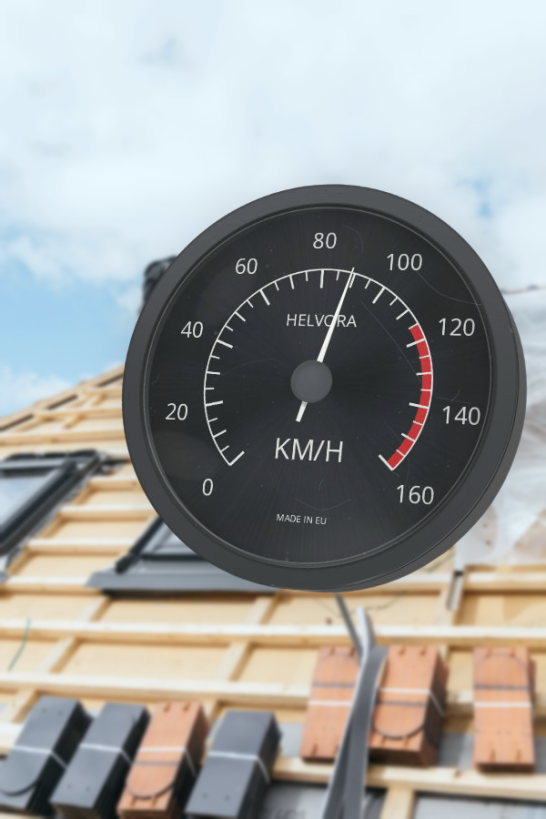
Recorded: 90; km/h
